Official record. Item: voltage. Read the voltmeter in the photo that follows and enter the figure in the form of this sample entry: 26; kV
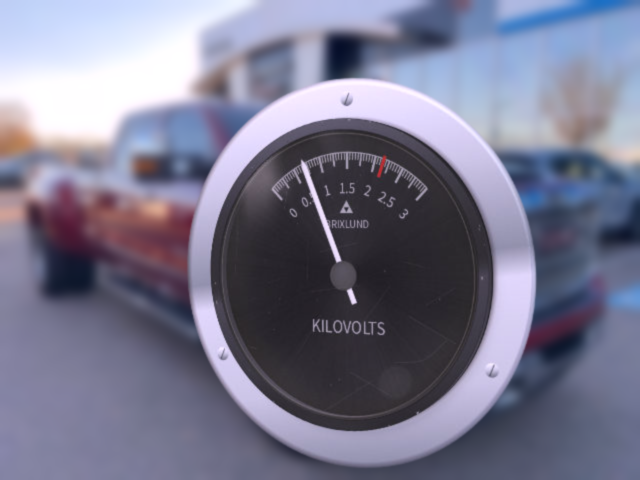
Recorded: 0.75; kV
